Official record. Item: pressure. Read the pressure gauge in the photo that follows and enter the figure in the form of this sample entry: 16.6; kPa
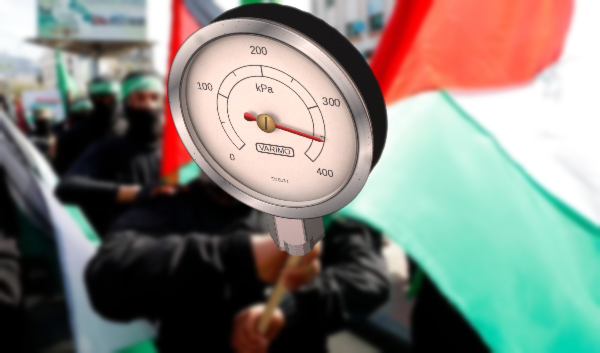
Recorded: 350; kPa
